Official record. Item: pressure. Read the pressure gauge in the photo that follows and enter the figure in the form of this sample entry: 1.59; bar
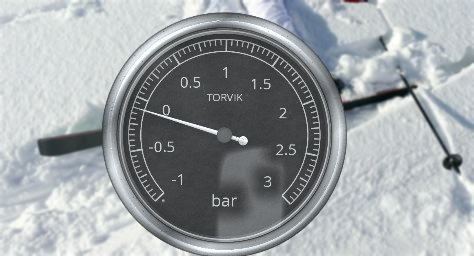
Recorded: -0.1; bar
